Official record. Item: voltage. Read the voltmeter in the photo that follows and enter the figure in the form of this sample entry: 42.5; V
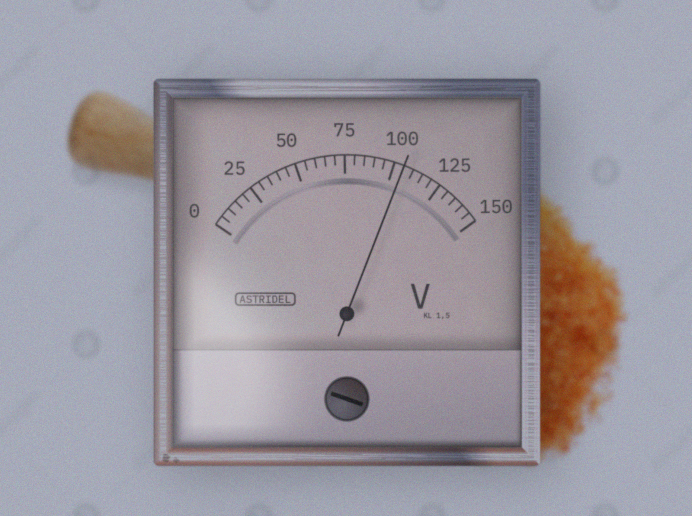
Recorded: 105; V
